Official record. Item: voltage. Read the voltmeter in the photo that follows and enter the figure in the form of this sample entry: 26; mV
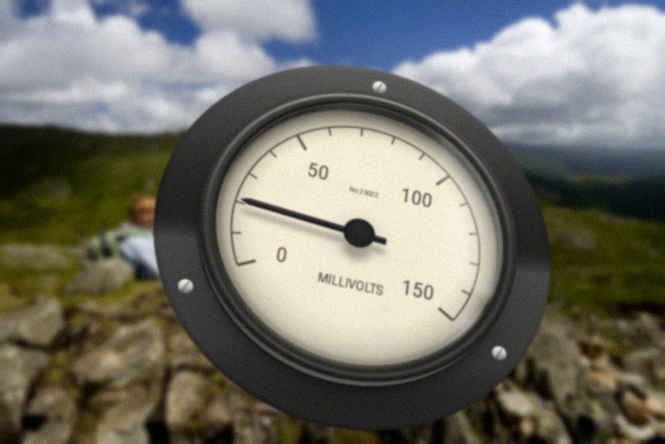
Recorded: 20; mV
